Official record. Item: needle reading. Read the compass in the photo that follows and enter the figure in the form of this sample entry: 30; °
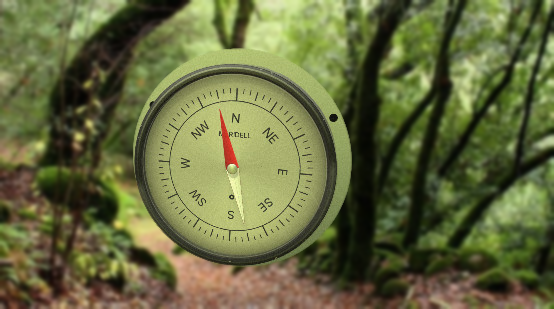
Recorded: 345; °
